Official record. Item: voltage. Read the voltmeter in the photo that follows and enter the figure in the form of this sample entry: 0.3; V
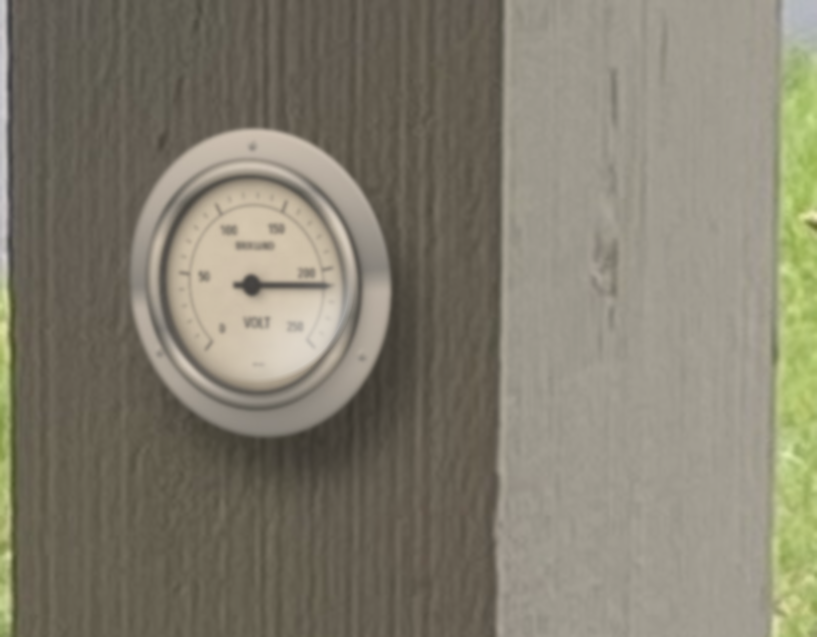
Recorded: 210; V
